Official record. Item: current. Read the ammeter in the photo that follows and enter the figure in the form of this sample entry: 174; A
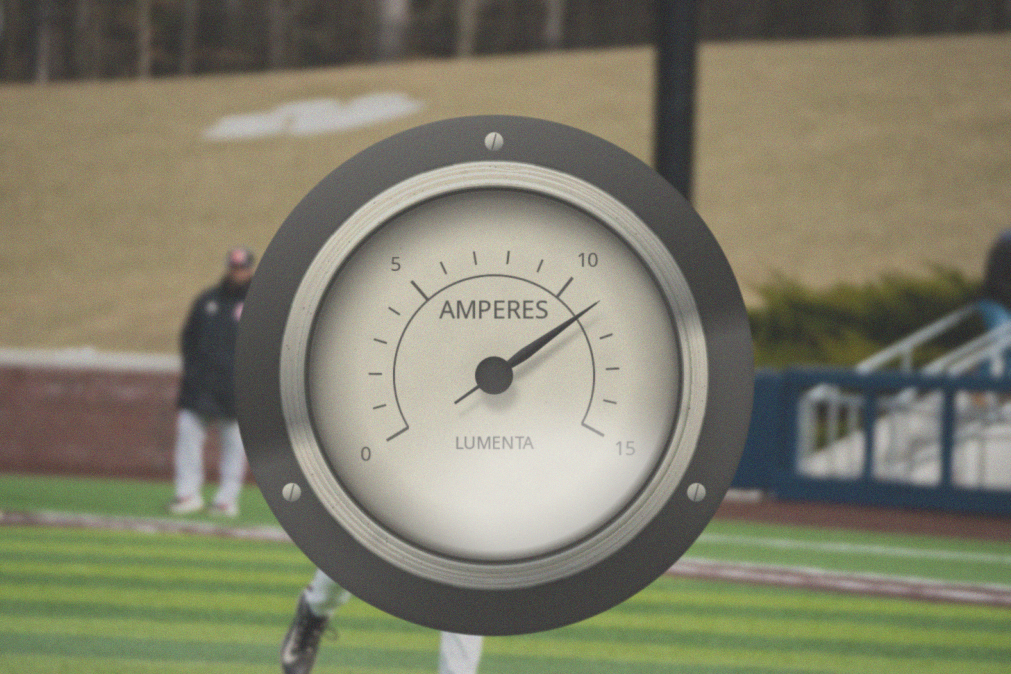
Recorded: 11; A
